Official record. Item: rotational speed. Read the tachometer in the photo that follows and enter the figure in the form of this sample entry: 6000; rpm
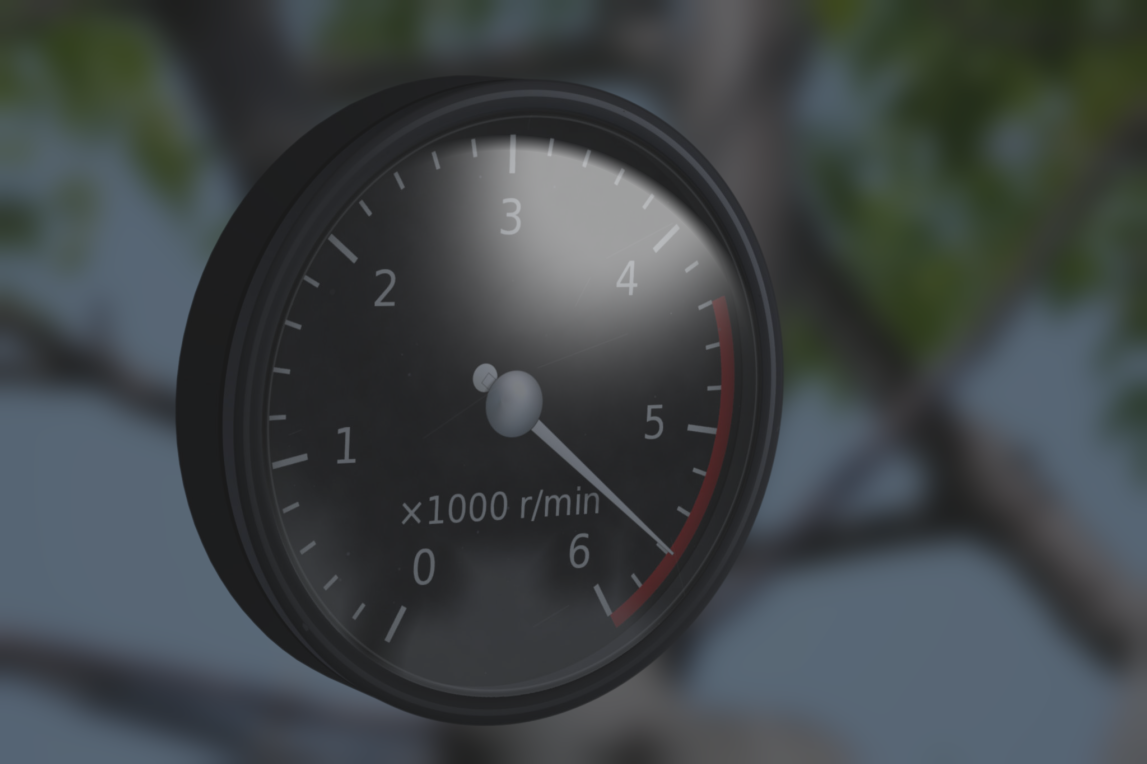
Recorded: 5600; rpm
